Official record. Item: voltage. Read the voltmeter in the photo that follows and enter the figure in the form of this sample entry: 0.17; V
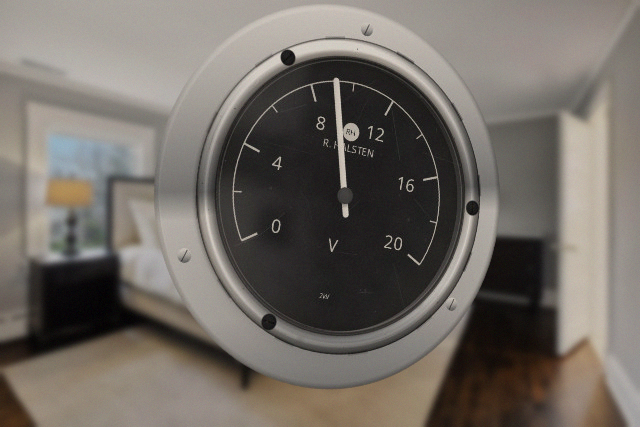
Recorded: 9; V
